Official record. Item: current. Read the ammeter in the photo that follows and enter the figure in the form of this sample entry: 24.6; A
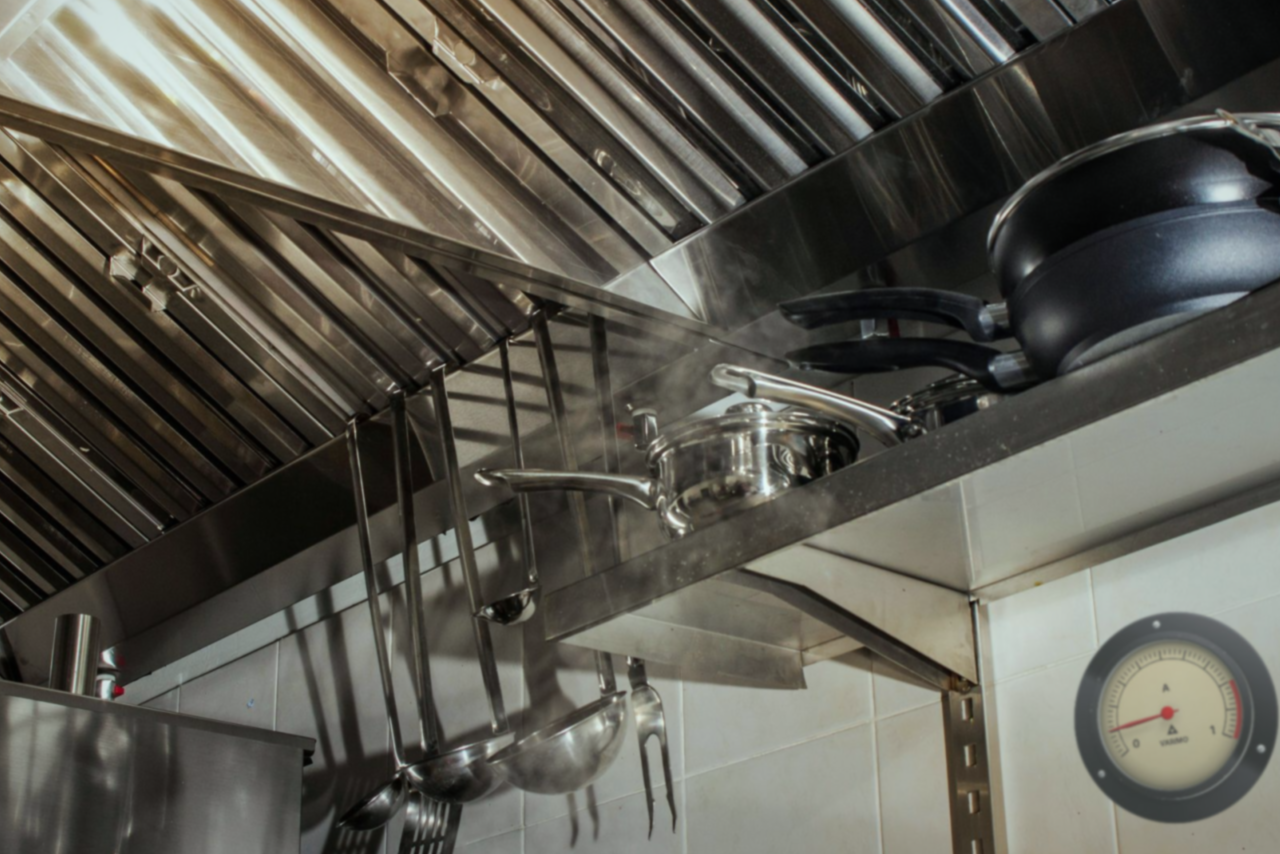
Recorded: 0.1; A
